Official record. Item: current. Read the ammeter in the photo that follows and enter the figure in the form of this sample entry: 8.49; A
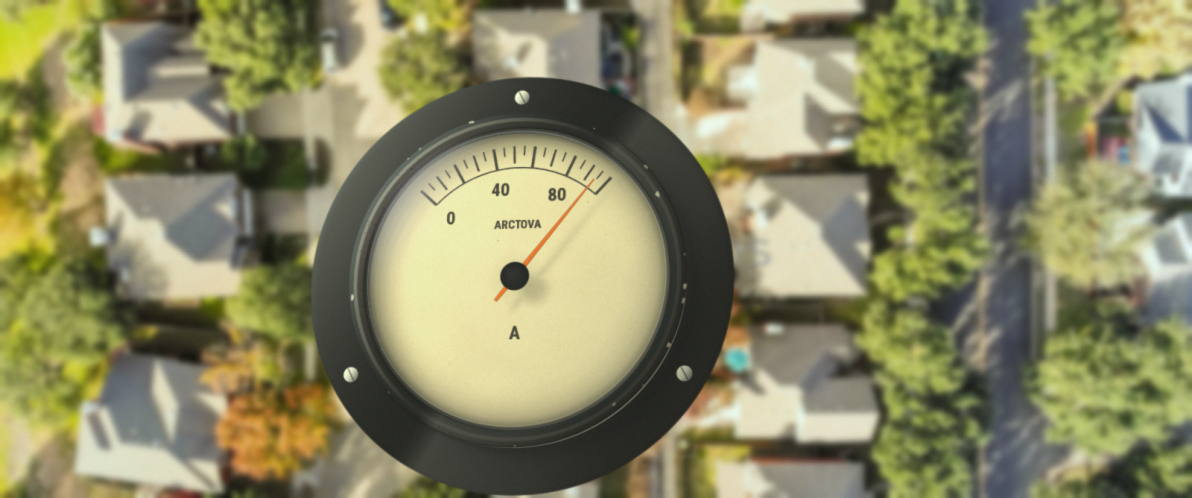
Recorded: 95; A
